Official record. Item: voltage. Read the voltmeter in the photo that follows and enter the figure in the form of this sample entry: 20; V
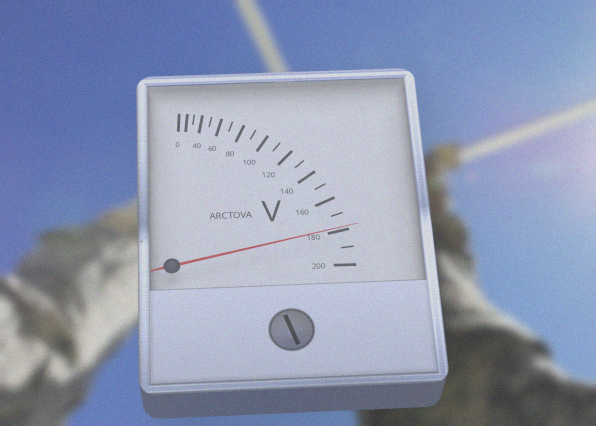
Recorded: 180; V
